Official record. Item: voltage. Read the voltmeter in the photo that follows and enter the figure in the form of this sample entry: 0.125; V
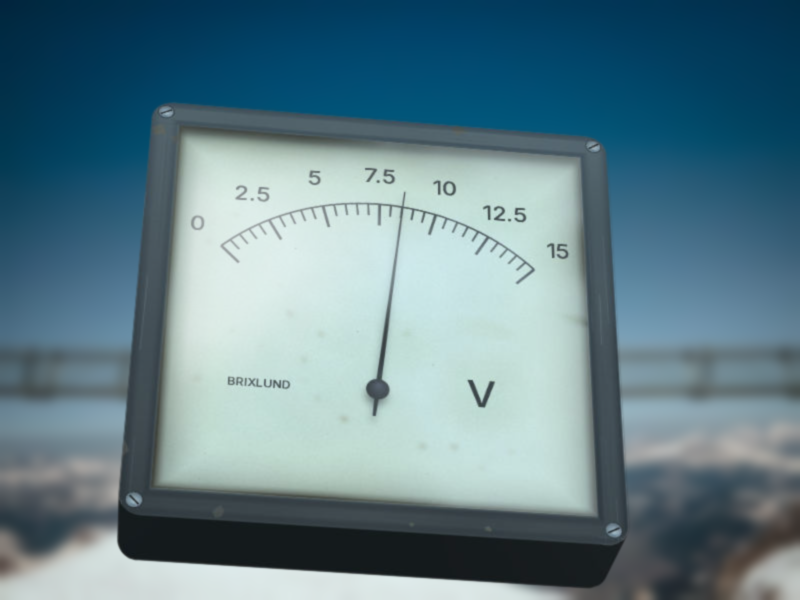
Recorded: 8.5; V
